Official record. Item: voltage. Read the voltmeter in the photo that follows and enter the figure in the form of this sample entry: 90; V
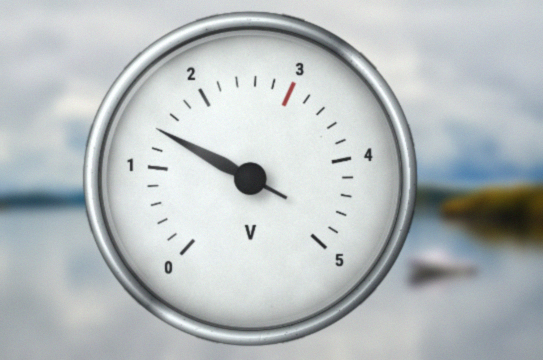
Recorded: 1.4; V
